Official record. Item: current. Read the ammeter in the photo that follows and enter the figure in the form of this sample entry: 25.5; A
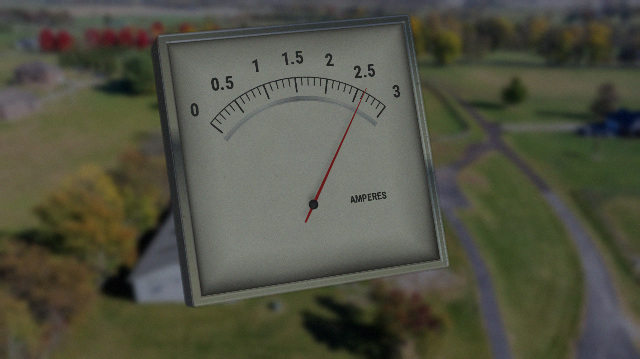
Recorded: 2.6; A
